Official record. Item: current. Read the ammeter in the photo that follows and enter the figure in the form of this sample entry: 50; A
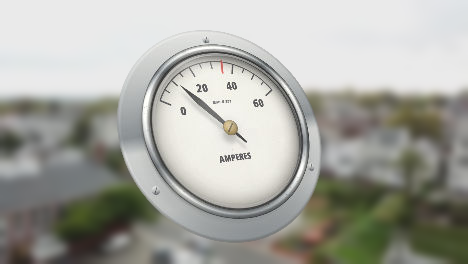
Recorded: 10; A
